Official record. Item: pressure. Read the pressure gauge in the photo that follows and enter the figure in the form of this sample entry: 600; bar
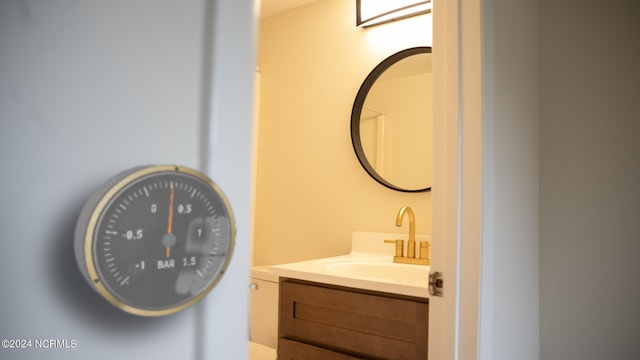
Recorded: 0.25; bar
